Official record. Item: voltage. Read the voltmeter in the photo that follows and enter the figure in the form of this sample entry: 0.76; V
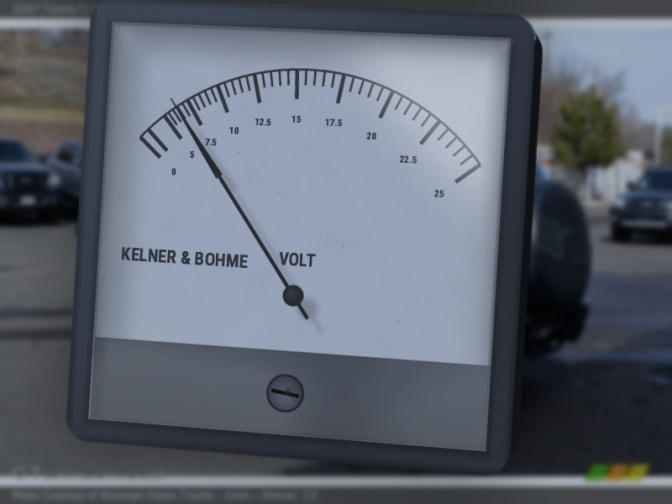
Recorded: 6.5; V
